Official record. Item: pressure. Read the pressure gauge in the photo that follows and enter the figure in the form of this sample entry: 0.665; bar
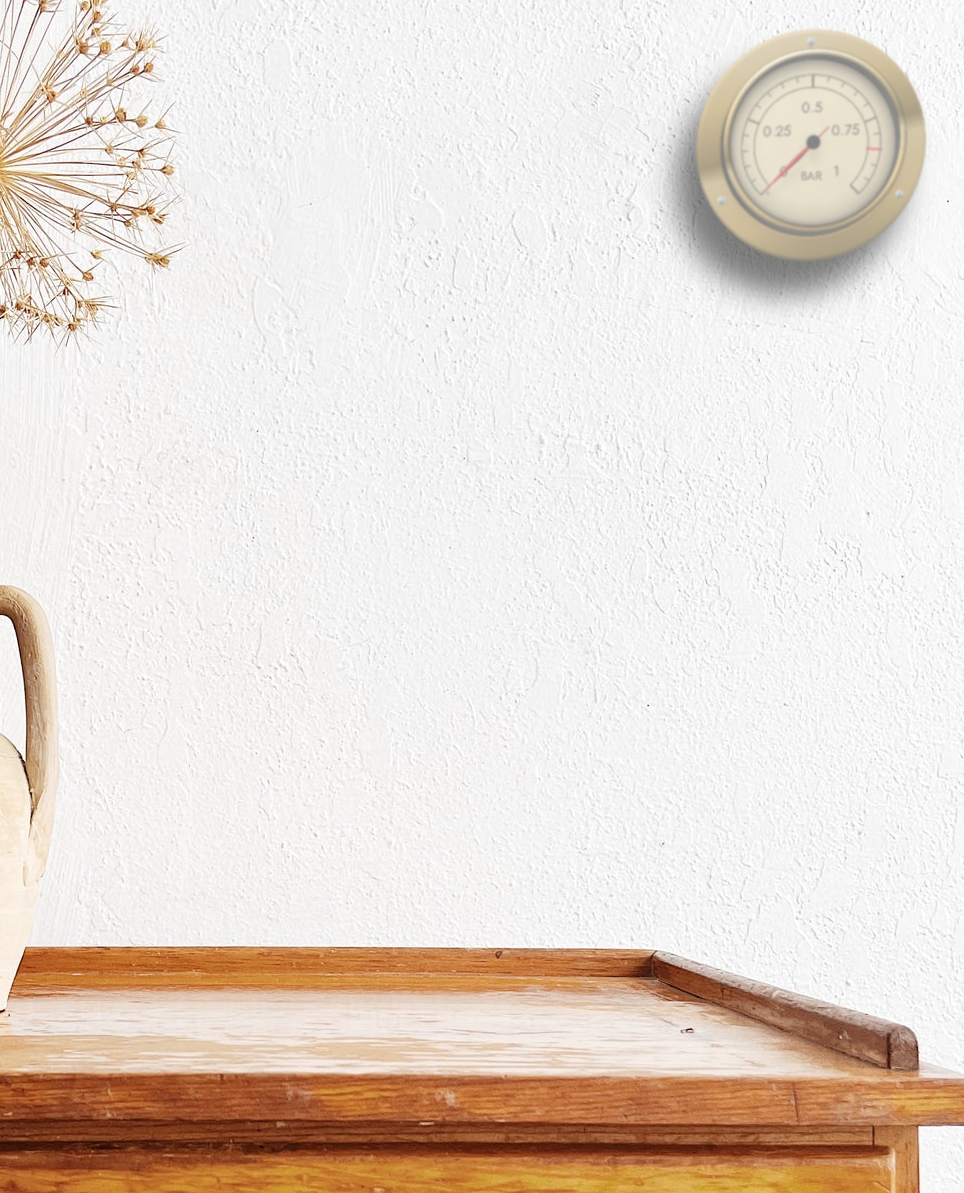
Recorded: 0; bar
